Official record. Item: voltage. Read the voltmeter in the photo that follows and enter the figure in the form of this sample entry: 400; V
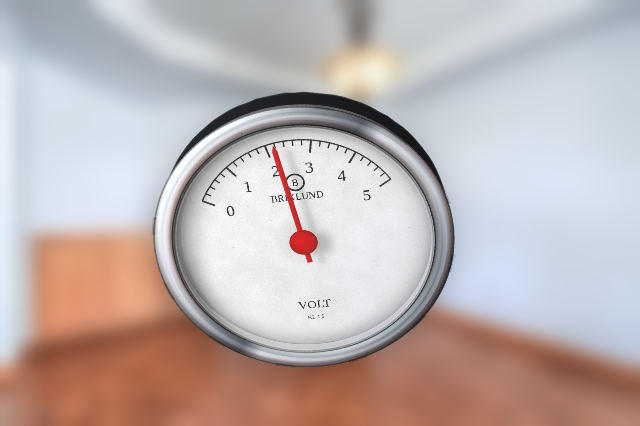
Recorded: 2.2; V
